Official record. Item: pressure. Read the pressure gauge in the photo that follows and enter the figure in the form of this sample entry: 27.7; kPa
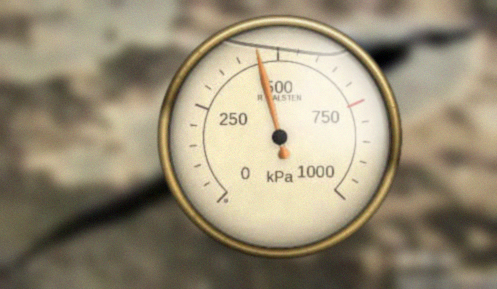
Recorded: 450; kPa
